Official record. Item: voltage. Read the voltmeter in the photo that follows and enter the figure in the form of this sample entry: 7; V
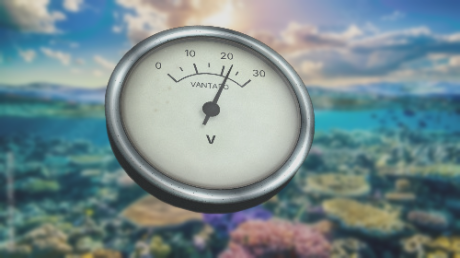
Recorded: 22.5; V
